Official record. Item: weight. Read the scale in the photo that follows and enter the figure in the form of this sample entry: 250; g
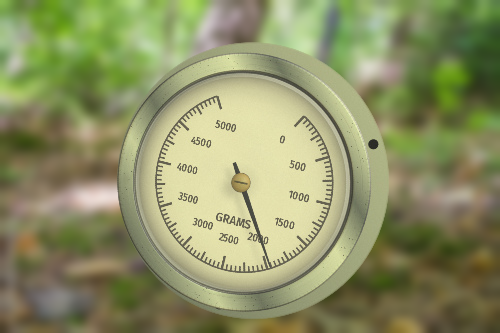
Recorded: 1950; g
